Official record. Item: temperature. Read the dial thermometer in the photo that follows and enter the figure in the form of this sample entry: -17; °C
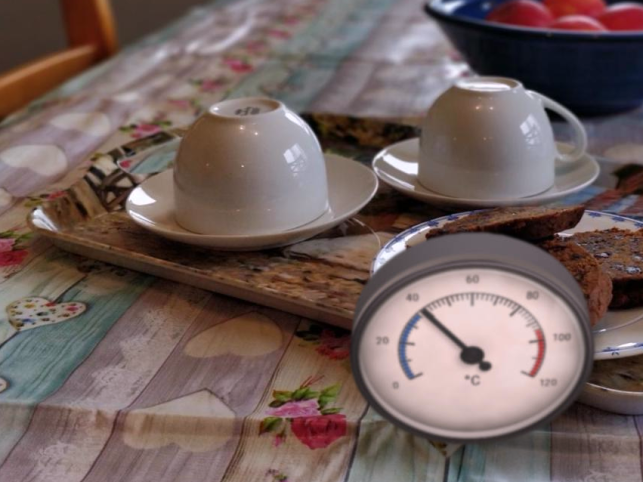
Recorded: 40; °C
